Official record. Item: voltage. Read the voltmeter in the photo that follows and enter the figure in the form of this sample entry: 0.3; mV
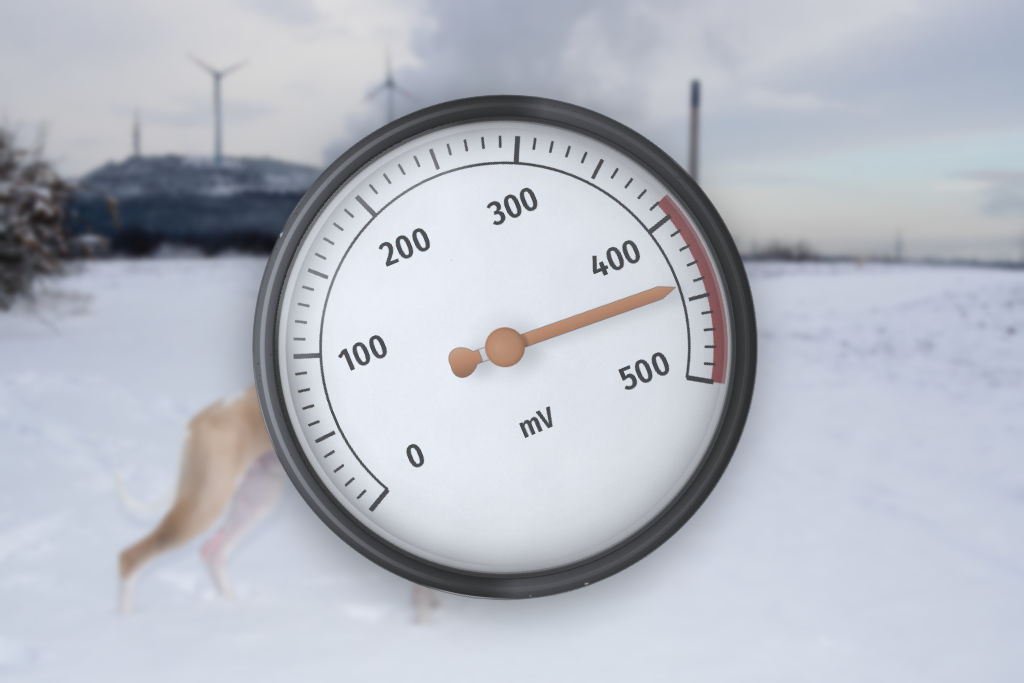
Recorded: 440; mV
